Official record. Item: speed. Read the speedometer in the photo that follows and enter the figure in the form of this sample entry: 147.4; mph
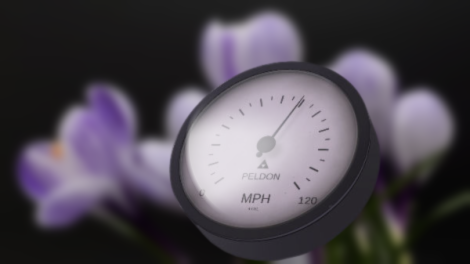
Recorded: 70; mph
